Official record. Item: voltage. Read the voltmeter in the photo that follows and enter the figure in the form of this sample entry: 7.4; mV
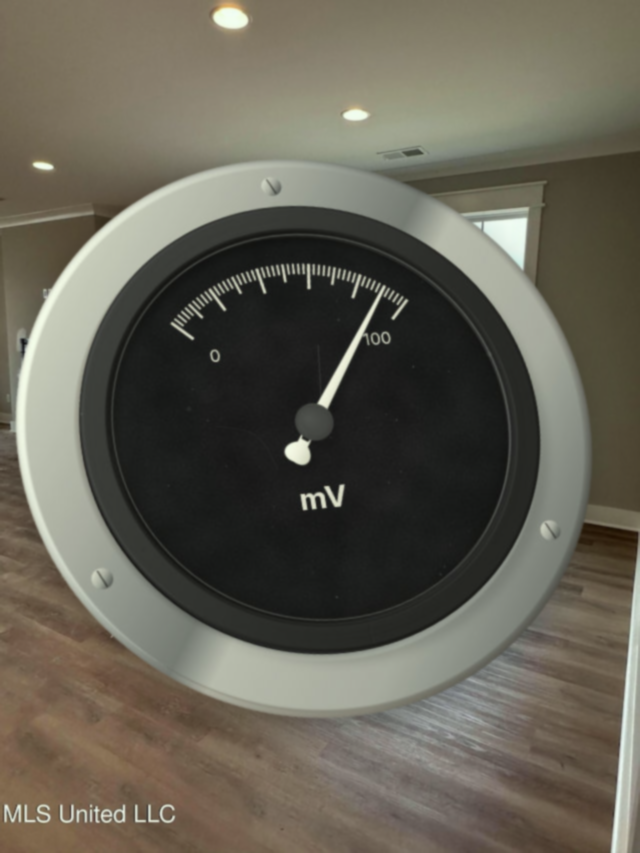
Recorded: 90; mV
